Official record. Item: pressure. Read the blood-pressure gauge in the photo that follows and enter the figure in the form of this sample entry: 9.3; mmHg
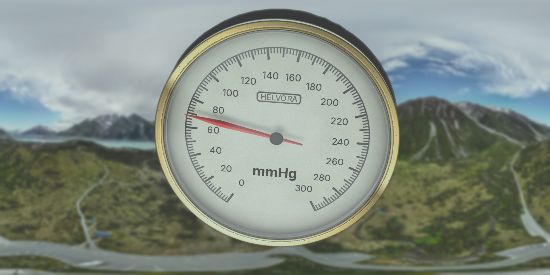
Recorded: 70; mmHg
